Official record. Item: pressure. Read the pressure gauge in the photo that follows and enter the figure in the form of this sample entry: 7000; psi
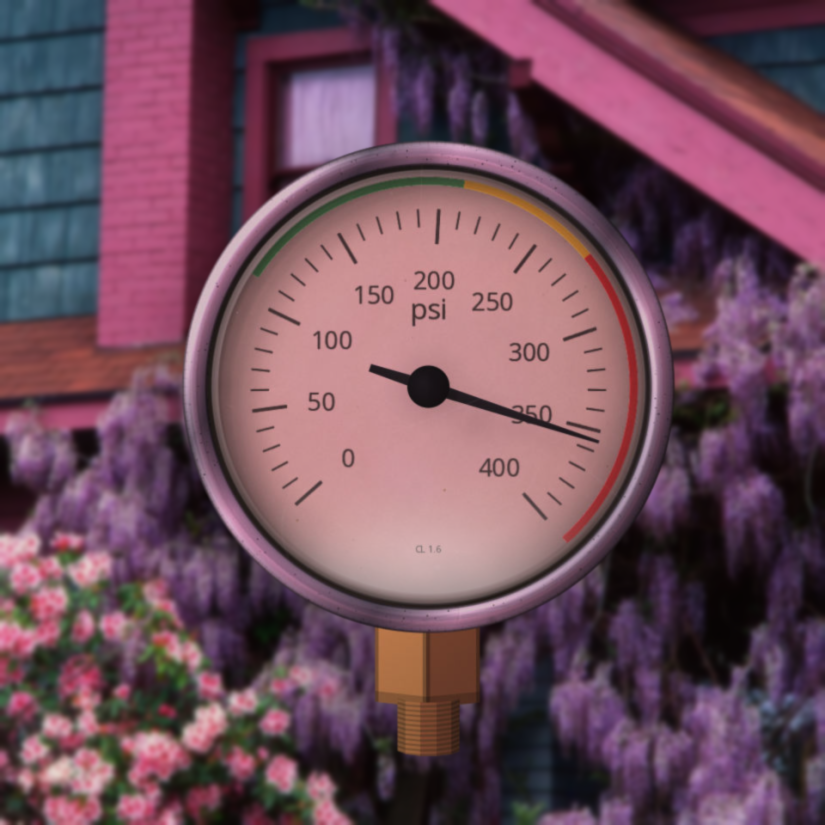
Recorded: 355; psi
